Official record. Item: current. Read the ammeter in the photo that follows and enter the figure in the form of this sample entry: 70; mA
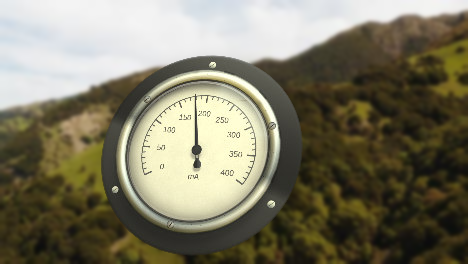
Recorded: 180; mA
